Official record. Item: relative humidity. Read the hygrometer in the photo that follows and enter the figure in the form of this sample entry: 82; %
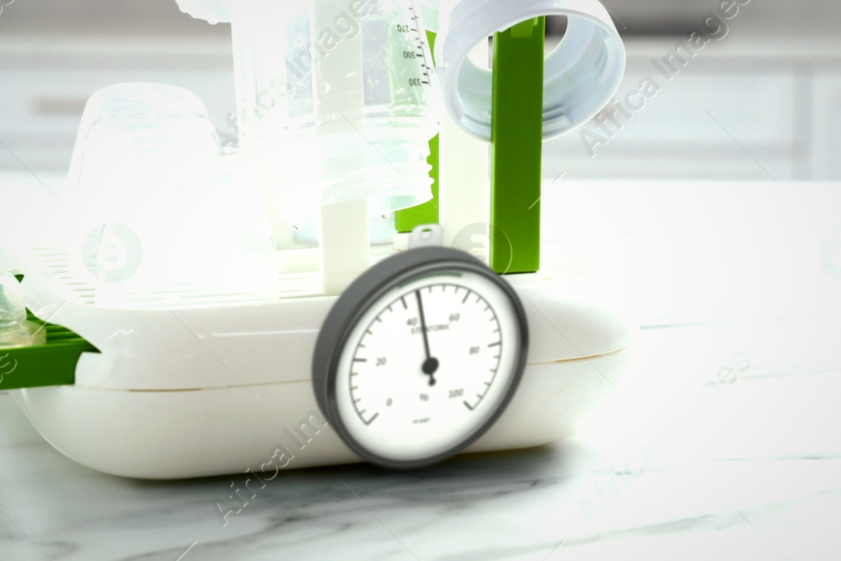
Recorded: 44; %
